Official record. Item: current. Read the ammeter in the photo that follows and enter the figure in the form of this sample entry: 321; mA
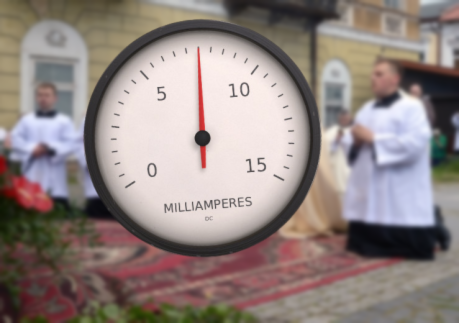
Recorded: 7.5; mA
